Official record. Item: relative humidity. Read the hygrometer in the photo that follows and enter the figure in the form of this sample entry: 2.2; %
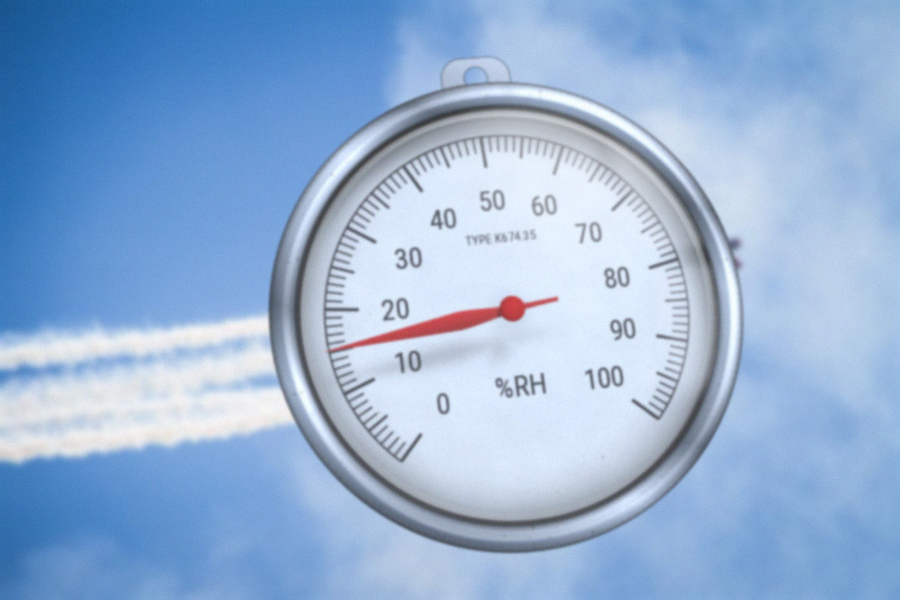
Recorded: 15; %
